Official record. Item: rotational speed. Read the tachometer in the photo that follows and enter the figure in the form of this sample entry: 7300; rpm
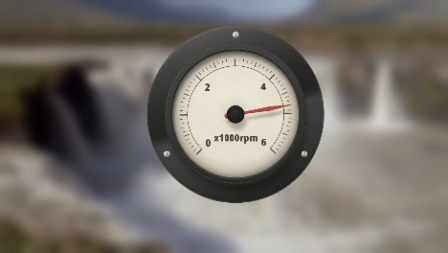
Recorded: 4800; rpm
